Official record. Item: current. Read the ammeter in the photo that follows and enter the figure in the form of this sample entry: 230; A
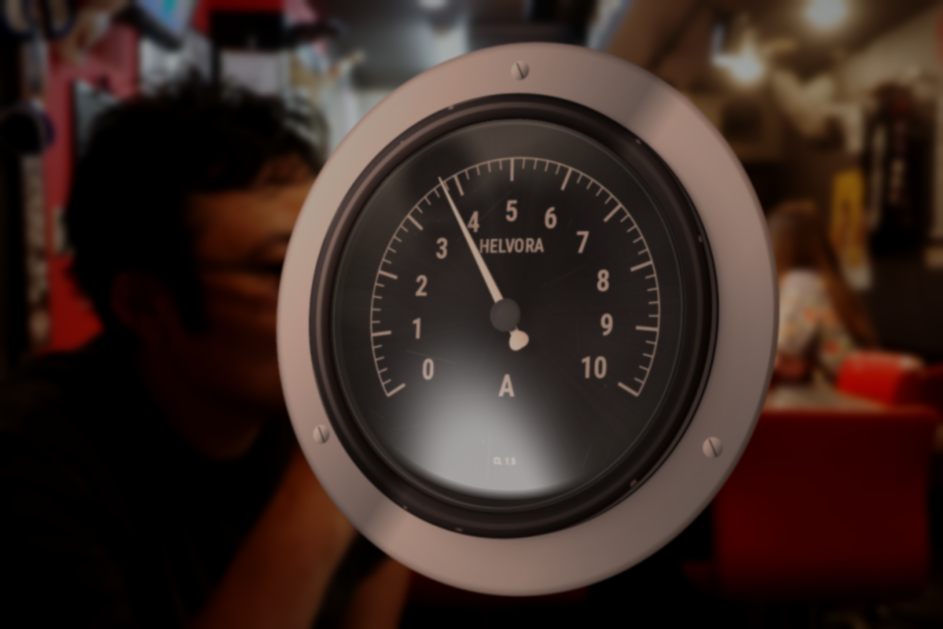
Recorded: 3.8; A
